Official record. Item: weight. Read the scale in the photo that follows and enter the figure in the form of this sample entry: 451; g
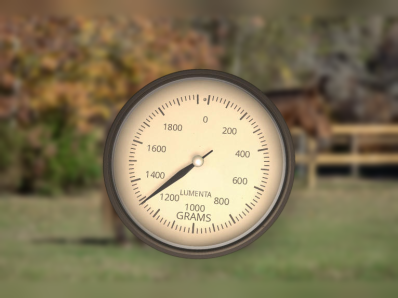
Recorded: 1280; g
